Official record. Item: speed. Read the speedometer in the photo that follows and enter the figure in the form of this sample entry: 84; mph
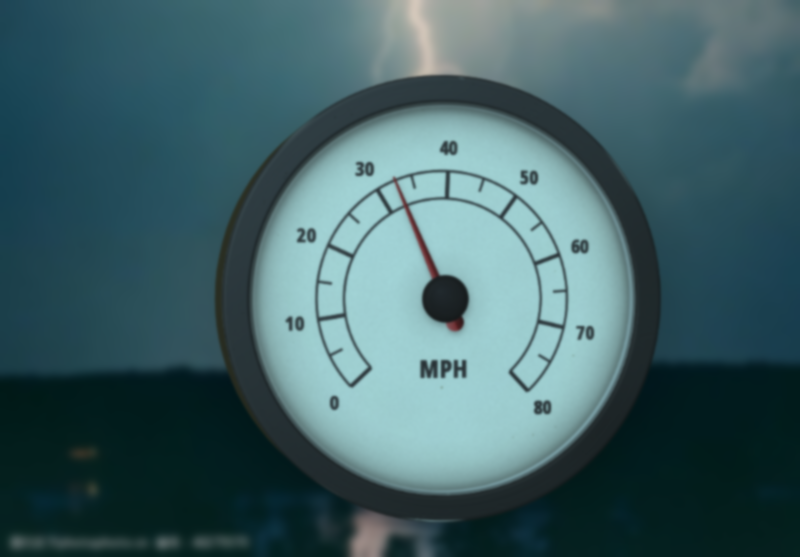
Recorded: 32.5; mph
